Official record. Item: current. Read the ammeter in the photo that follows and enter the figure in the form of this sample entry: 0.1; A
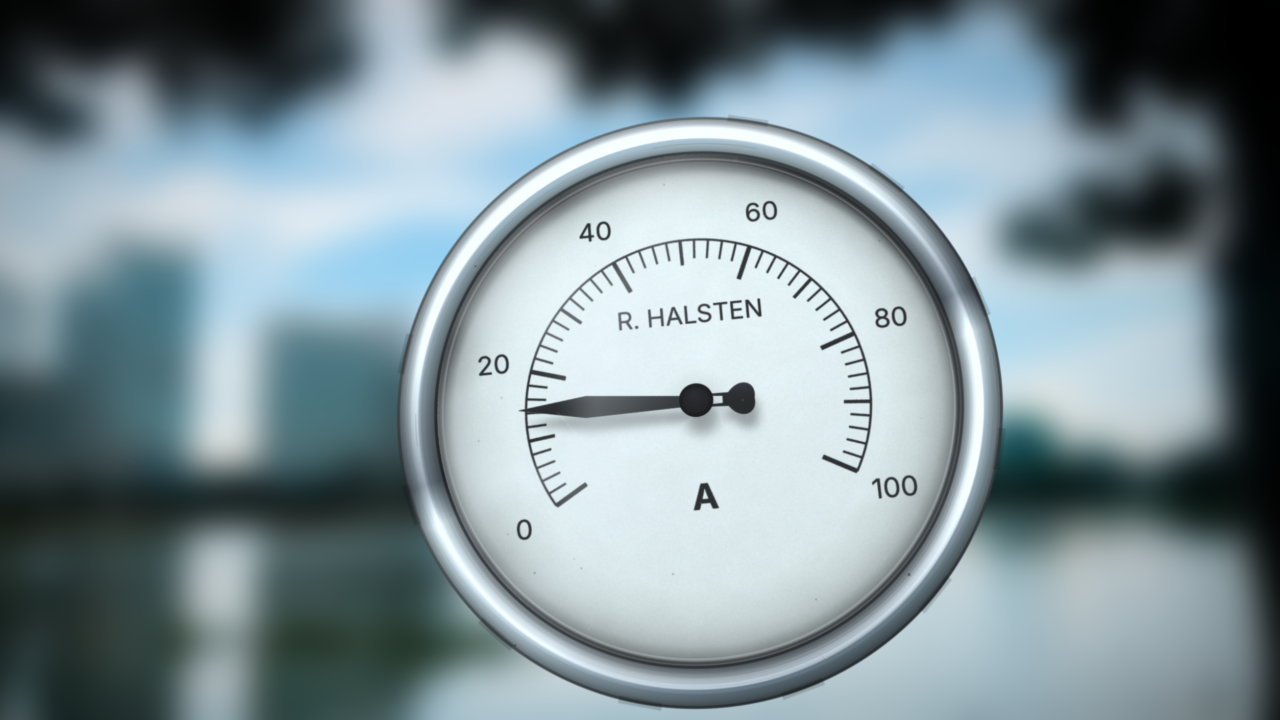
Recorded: 14; A
